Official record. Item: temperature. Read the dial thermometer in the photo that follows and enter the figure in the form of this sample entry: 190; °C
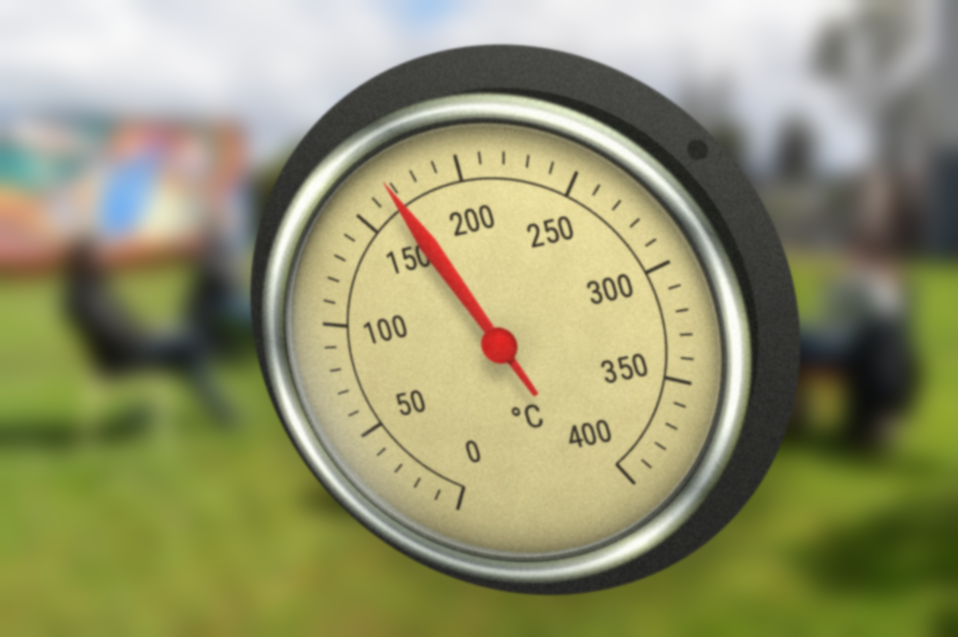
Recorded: 170; °C
